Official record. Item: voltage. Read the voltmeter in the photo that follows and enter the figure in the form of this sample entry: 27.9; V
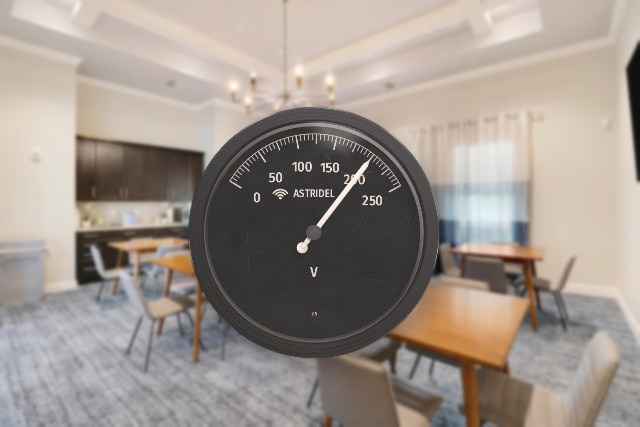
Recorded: 200; V
